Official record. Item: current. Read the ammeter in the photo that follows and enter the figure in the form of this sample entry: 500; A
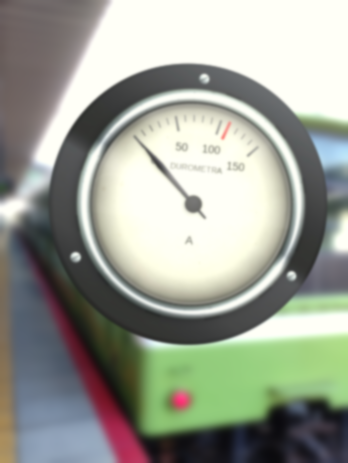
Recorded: 0; A
